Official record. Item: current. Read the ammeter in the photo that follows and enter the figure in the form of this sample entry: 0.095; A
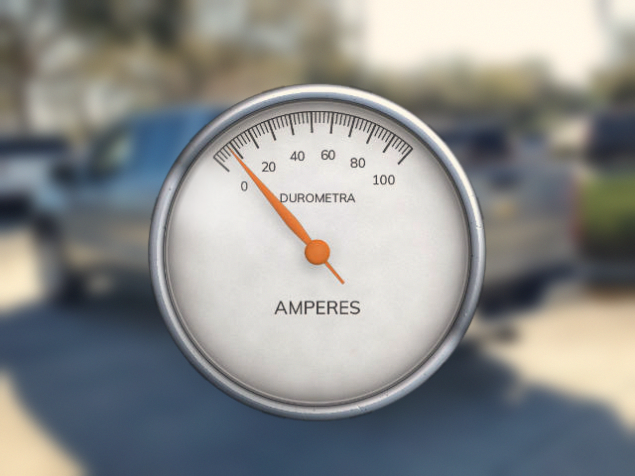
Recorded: 8; A
